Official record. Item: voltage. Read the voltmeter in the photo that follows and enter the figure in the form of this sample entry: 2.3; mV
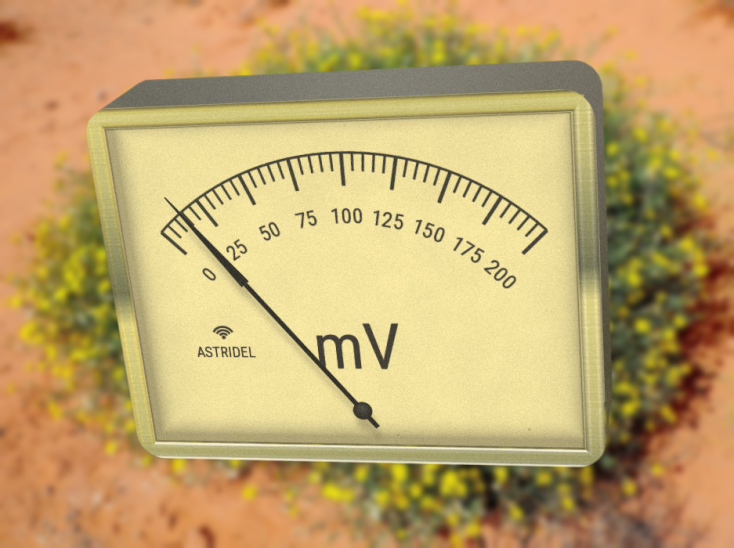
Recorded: 15; mV
